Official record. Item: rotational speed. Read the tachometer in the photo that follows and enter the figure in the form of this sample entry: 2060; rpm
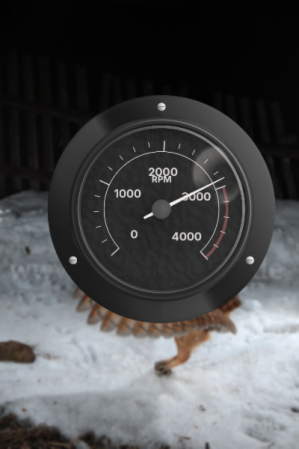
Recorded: 2900; rpm
